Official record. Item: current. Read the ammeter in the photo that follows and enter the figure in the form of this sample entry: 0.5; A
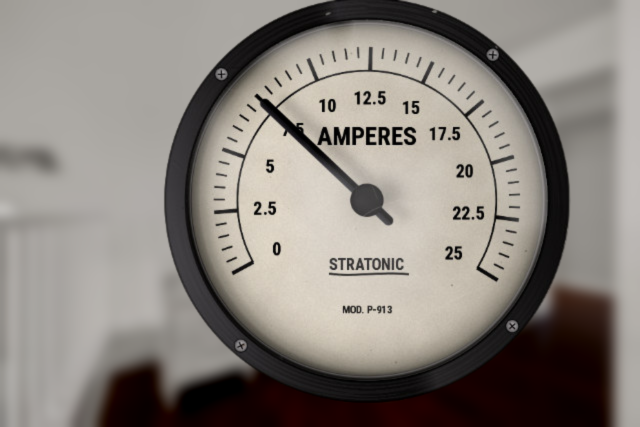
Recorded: 7.5; A
